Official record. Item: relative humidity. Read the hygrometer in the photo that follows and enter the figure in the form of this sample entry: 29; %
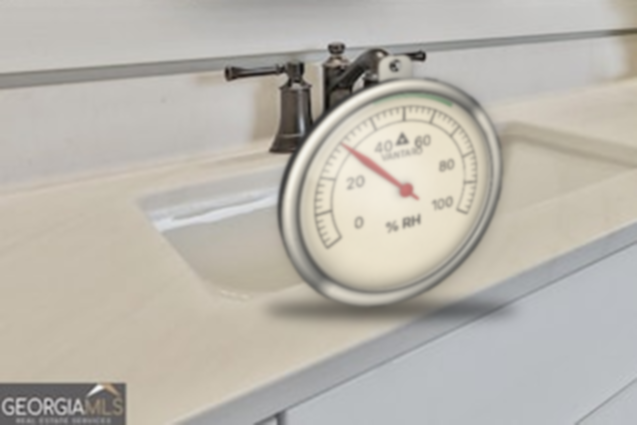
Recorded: 30; %
